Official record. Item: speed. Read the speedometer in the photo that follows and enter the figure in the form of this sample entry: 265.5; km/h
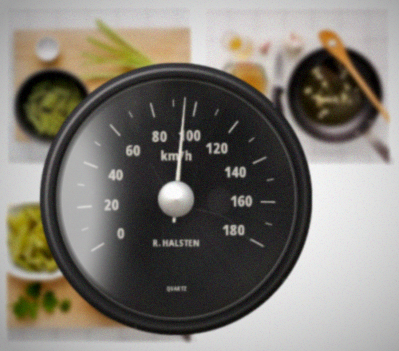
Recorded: 95; km/h
